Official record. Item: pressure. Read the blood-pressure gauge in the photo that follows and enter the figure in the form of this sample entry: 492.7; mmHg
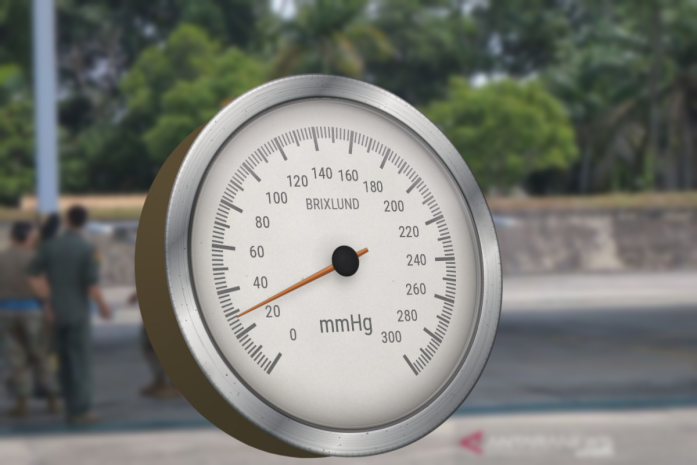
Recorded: 28; mmHg
